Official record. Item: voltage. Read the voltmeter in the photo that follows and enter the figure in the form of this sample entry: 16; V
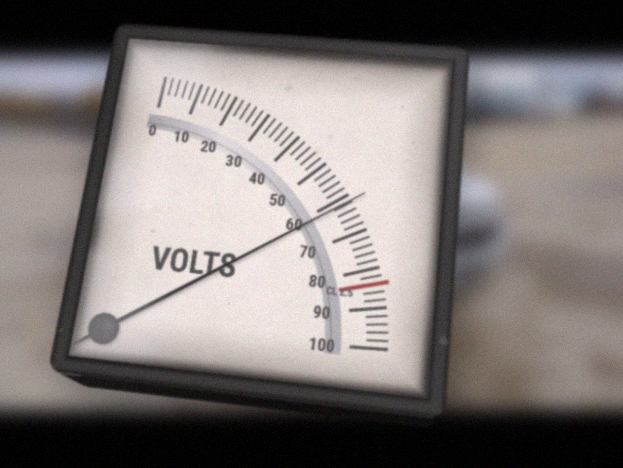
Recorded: 62; V
